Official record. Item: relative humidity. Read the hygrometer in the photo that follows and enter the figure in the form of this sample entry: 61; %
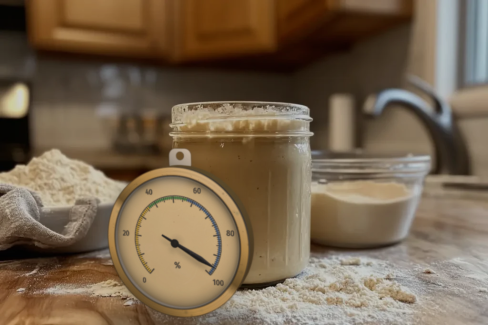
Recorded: 95; %
